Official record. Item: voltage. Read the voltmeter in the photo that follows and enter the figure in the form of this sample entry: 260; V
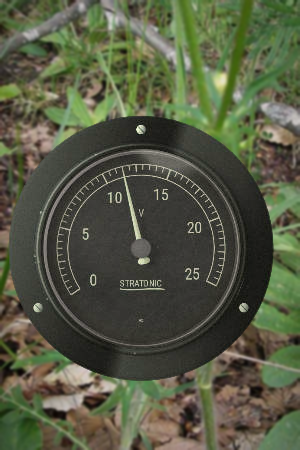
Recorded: 11.5; V
